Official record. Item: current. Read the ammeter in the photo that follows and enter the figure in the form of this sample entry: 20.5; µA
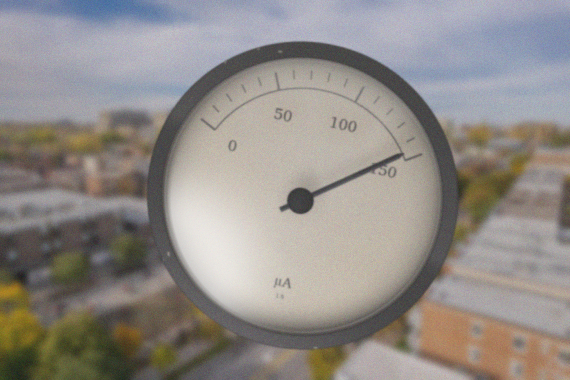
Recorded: 145; µA
